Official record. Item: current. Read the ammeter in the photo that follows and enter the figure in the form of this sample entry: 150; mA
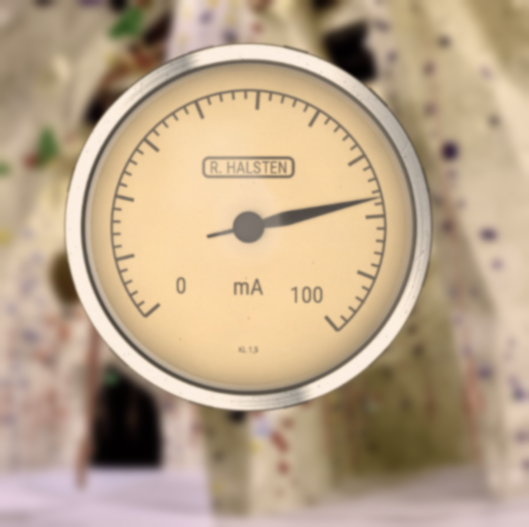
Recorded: 77; mA
